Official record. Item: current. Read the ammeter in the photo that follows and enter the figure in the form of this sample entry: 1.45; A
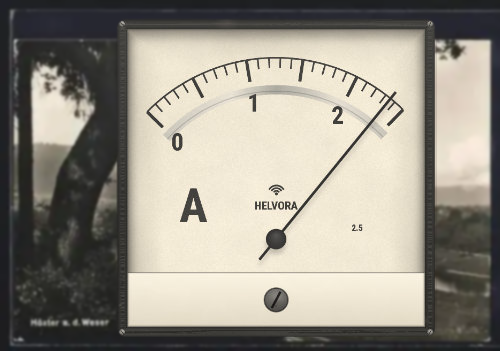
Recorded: 2.35; A
